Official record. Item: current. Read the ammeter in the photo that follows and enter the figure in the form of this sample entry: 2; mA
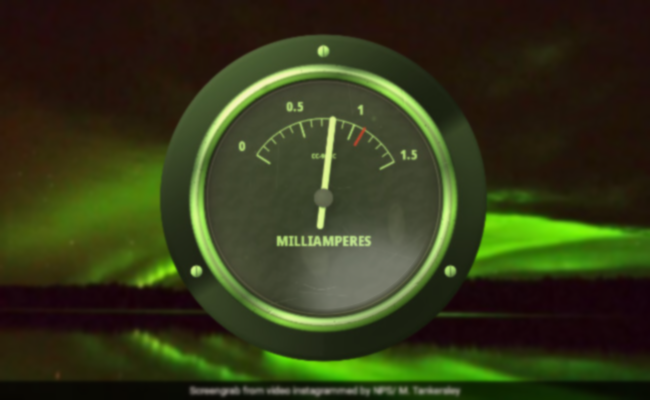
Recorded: 0.8; mA
